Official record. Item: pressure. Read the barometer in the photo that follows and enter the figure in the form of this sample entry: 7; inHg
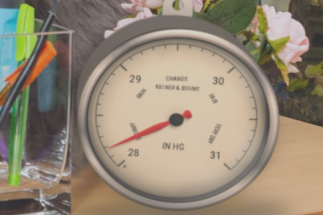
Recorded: 28.2; inHg
